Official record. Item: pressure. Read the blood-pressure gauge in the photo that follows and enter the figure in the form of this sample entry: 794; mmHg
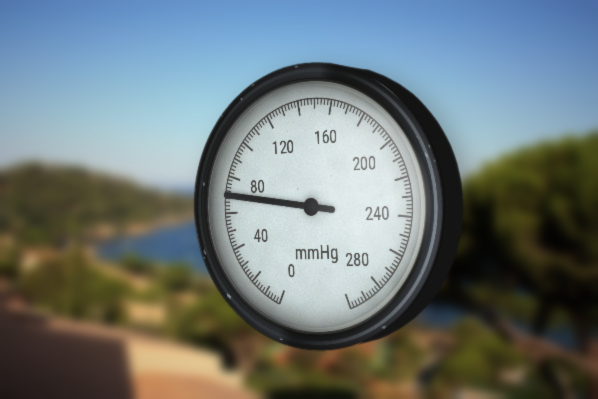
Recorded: 70; mmHg
